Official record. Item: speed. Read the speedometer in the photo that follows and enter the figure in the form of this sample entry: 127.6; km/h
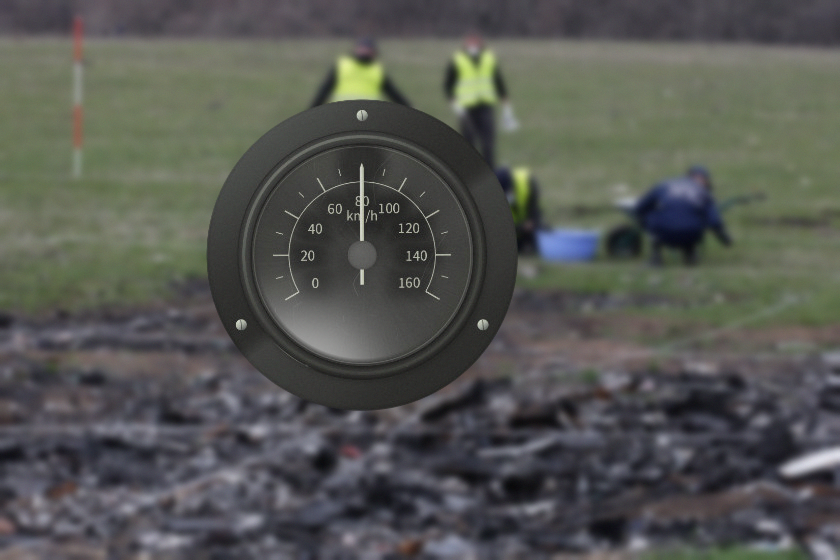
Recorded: 80; km/h
